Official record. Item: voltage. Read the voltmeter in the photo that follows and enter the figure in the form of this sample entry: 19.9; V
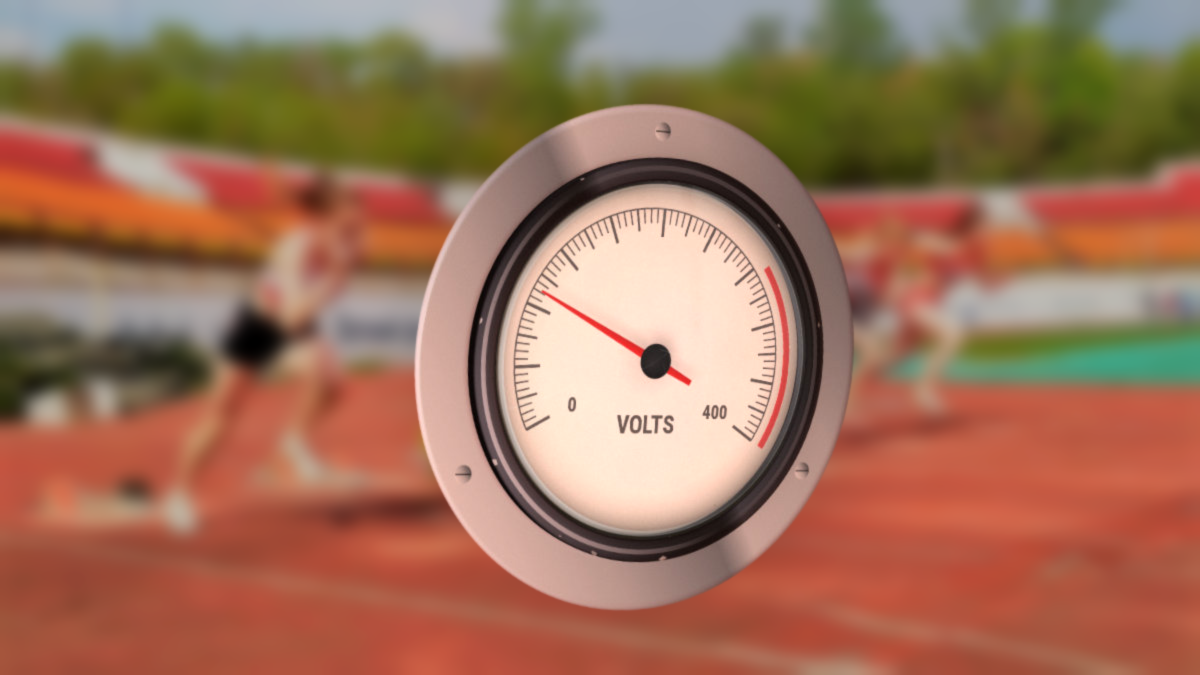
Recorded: 90; V
